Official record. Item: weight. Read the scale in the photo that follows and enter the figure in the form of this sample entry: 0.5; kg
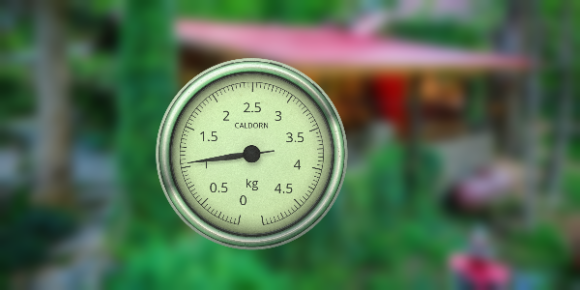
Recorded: 1.05; kg
